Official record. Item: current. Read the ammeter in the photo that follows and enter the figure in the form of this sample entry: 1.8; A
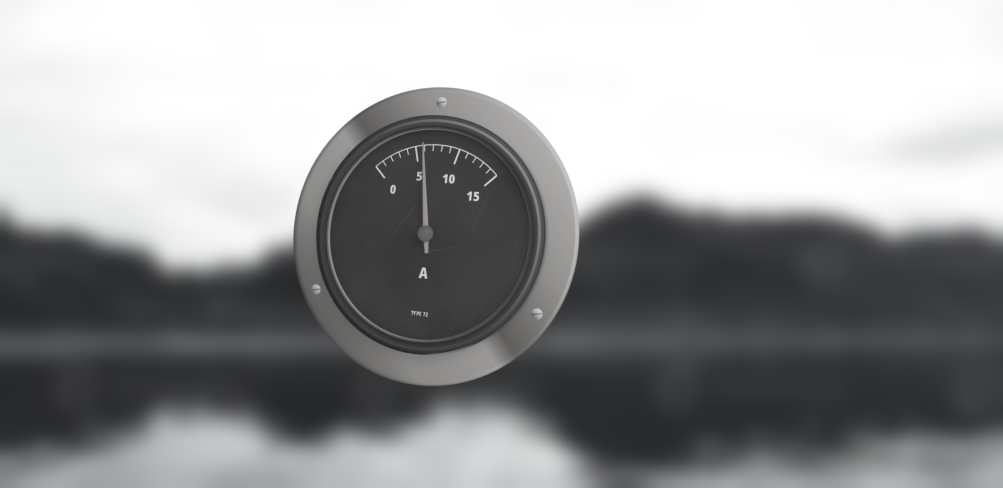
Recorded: 6; A
